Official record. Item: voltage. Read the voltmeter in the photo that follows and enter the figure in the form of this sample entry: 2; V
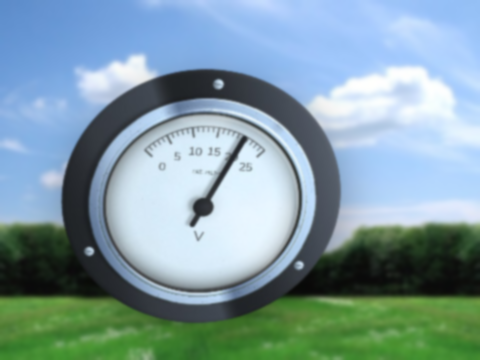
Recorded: 20; V
